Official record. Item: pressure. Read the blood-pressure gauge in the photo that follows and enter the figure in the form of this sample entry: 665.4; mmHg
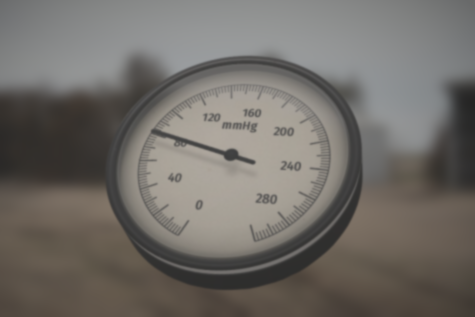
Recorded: 80; mmHg
